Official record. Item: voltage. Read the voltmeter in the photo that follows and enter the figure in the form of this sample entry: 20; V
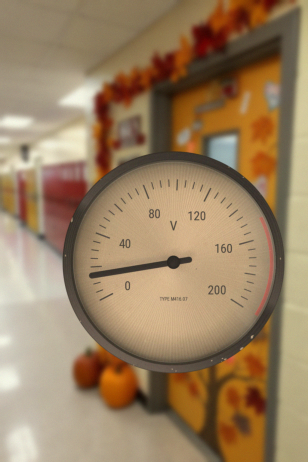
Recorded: 15; V
